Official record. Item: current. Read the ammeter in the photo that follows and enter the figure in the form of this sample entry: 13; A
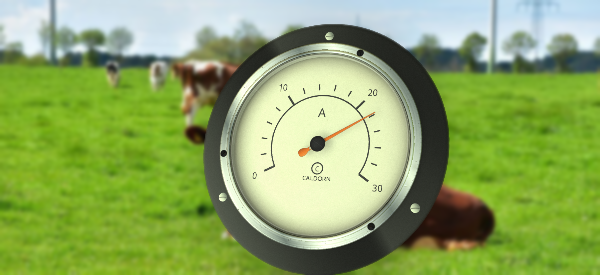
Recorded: 22; A
